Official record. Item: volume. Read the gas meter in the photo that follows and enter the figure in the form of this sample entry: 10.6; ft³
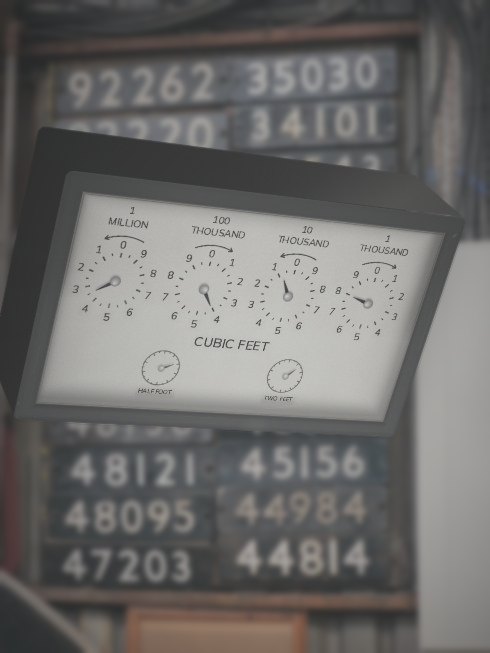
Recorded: 340800; ft³
